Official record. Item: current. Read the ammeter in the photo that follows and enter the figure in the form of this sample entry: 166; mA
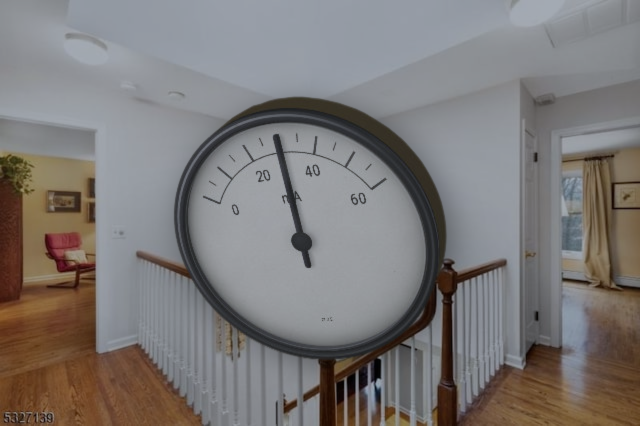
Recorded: 30; mA
